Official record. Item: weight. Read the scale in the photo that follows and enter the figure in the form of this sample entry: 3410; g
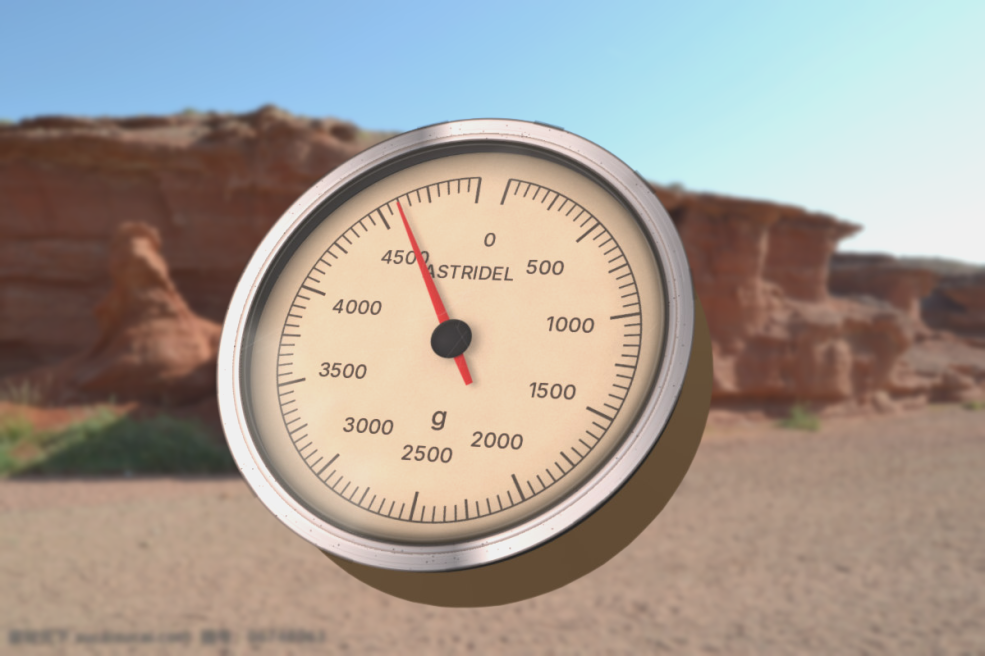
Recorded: 4600; g
